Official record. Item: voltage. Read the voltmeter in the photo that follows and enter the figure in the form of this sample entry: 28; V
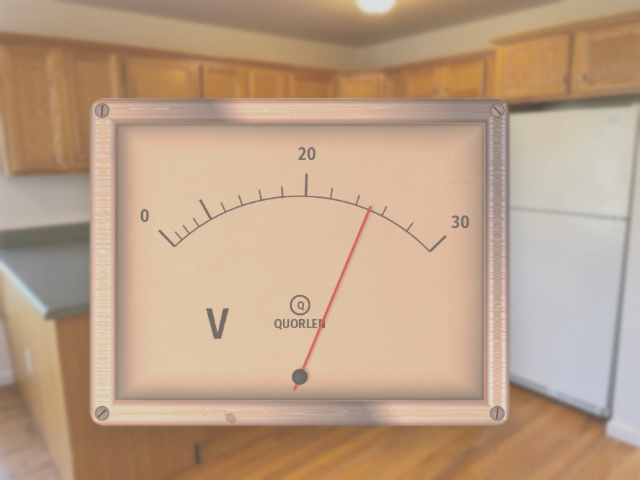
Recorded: 25; V
